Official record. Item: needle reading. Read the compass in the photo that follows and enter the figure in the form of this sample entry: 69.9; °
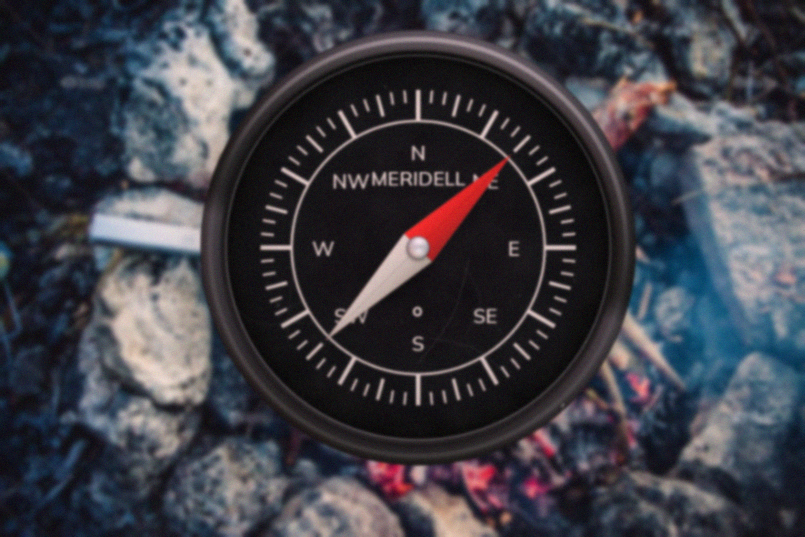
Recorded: 45; °
